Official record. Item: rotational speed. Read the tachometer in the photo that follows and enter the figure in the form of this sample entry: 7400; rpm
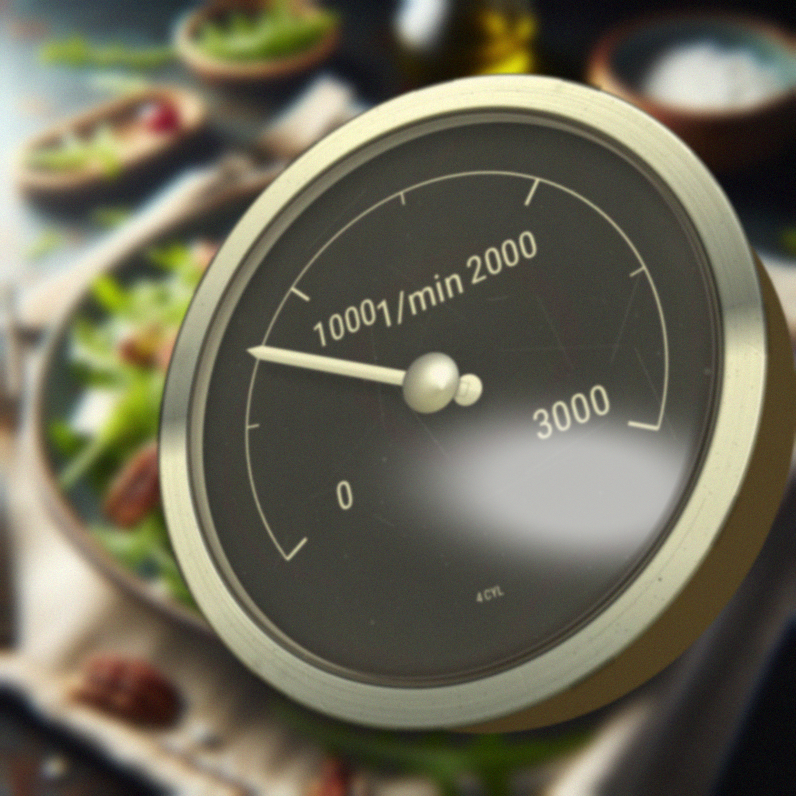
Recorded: 750; rpm
